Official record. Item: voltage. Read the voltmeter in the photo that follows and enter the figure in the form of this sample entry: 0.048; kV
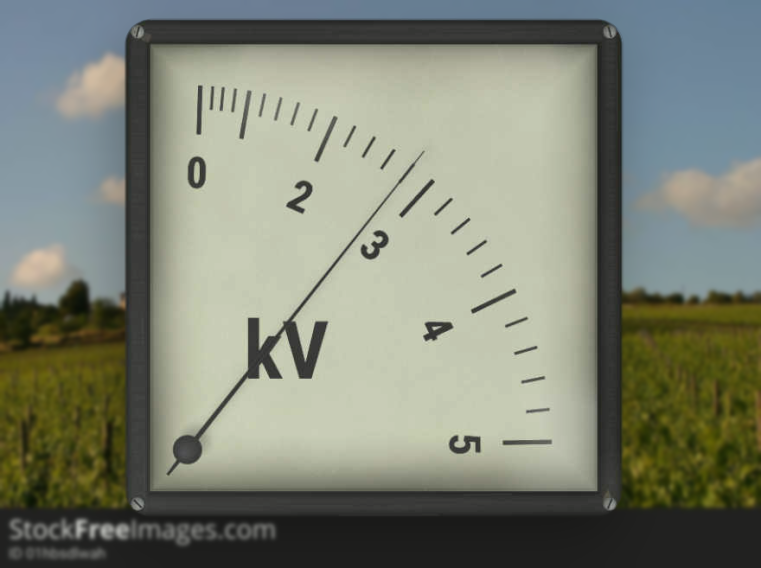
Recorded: 2.8; kV
